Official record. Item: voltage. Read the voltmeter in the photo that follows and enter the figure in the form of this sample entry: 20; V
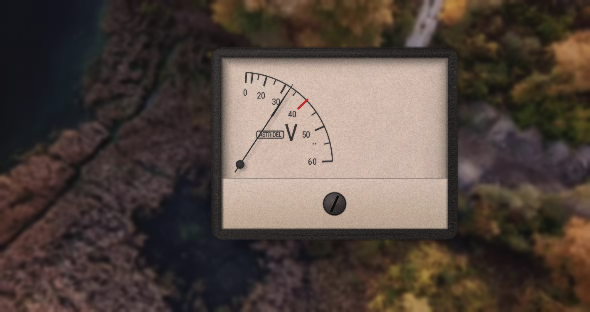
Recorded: 32.5; V
